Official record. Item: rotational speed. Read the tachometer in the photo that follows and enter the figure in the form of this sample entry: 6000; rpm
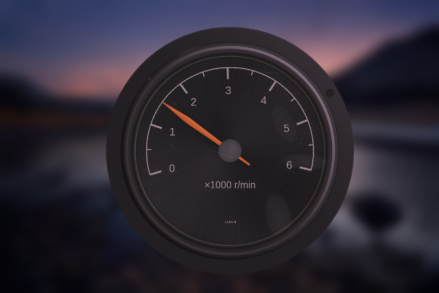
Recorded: 1500; rpm
